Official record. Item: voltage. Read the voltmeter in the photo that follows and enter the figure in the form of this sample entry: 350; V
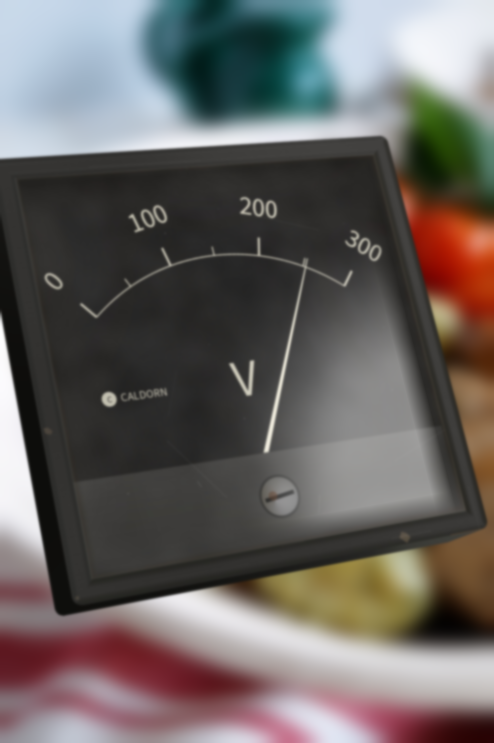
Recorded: 250; V
